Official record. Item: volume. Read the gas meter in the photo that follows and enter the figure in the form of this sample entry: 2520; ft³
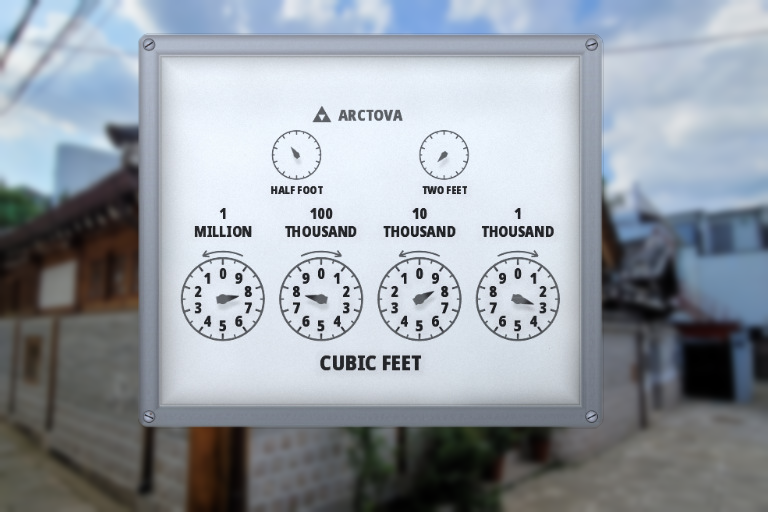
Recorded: 778300; ft³
